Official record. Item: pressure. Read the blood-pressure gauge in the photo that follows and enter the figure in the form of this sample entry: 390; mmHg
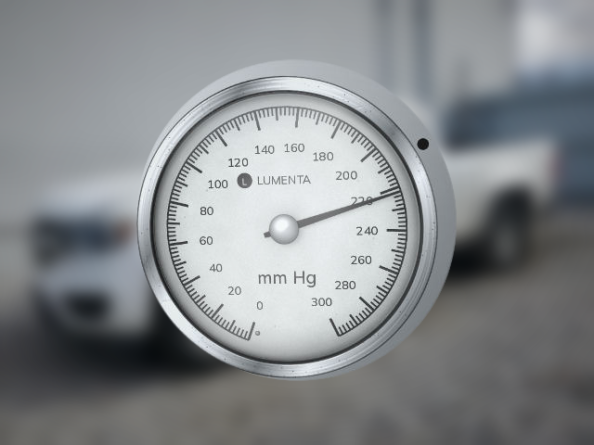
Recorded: 222; mmHg
